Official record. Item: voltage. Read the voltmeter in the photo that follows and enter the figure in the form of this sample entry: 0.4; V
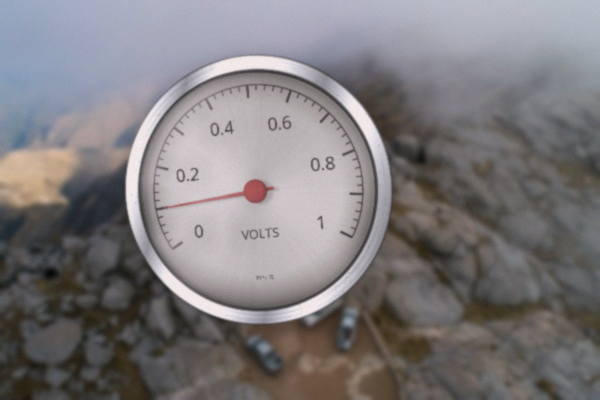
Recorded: 0.1; V
